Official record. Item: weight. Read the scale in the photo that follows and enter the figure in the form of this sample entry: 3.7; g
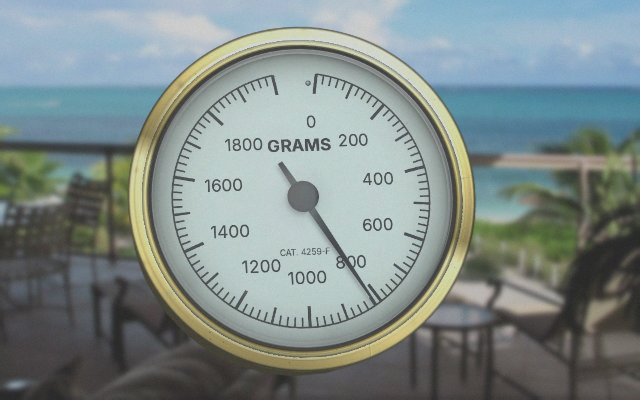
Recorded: 820; g
